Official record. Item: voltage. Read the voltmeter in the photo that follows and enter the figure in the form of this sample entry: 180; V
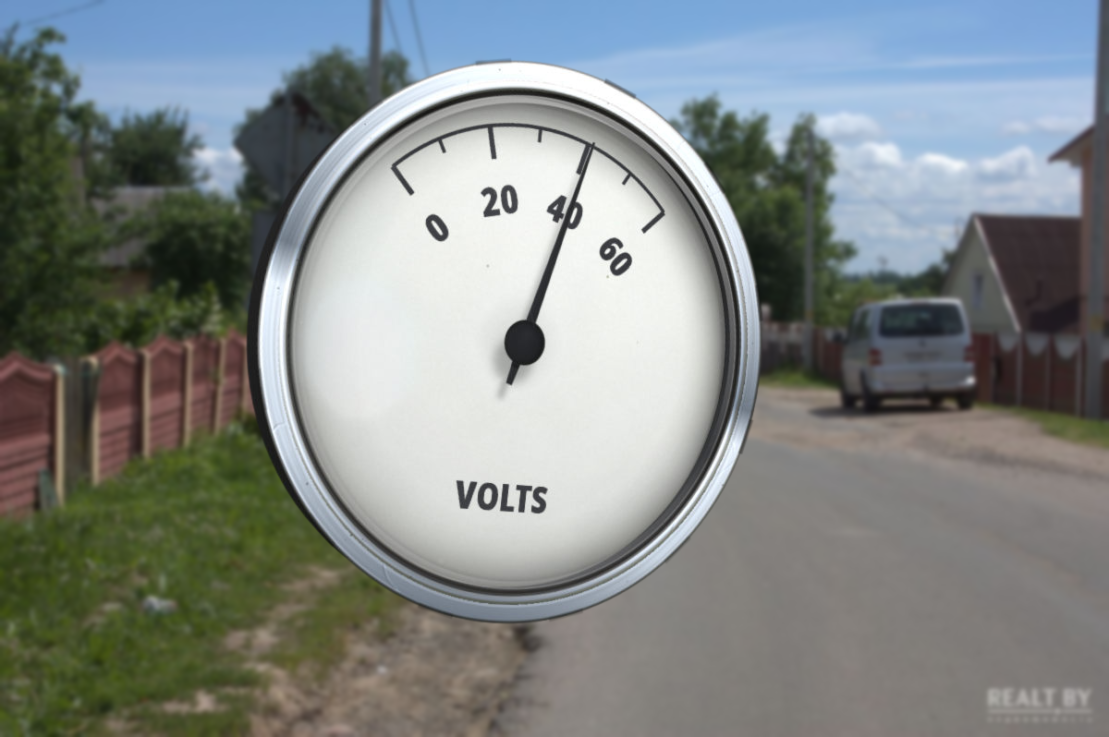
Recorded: 40; V
